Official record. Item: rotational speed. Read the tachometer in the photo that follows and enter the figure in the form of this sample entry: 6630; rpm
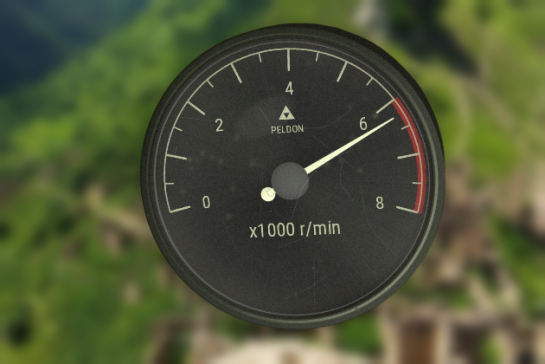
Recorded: 6250; rpm
